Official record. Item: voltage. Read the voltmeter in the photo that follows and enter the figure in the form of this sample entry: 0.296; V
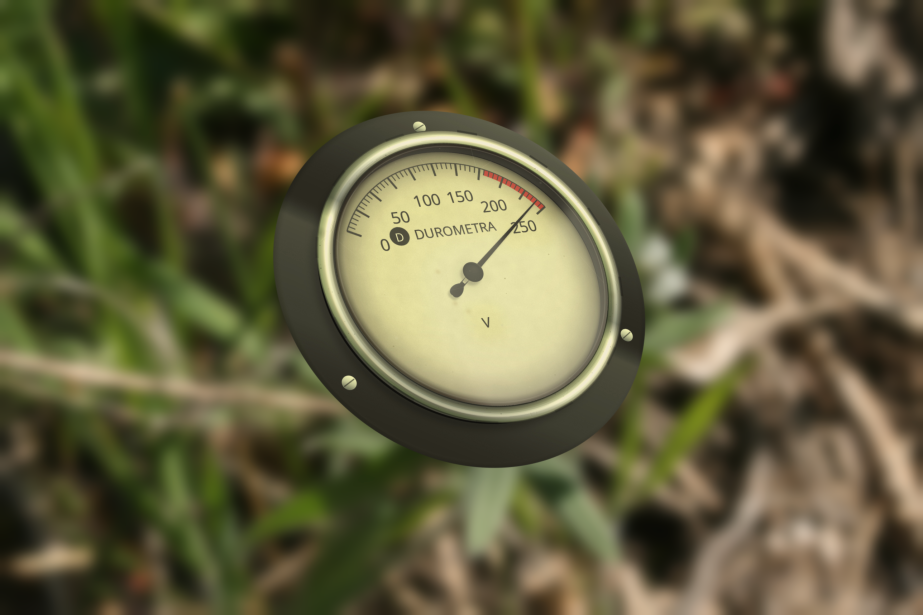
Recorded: 240; V
